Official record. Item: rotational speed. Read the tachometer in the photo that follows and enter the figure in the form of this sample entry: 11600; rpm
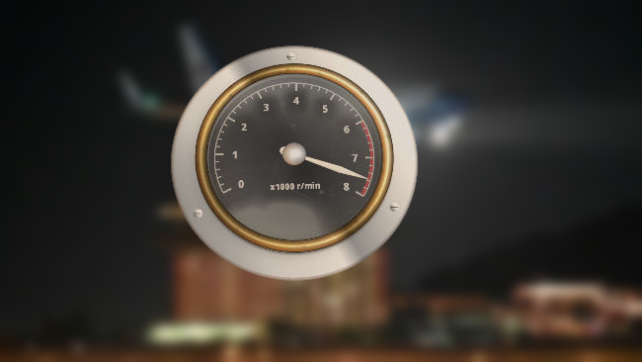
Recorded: 7600; rpm
